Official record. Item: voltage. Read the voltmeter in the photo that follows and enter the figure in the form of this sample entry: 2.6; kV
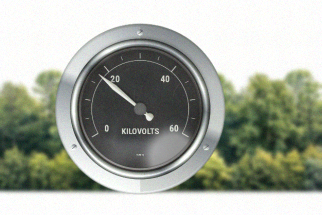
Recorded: 17.5; kV
